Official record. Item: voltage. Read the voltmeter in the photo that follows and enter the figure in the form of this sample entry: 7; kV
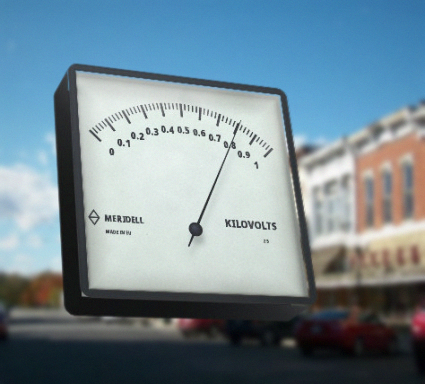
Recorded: 0.8; kV
